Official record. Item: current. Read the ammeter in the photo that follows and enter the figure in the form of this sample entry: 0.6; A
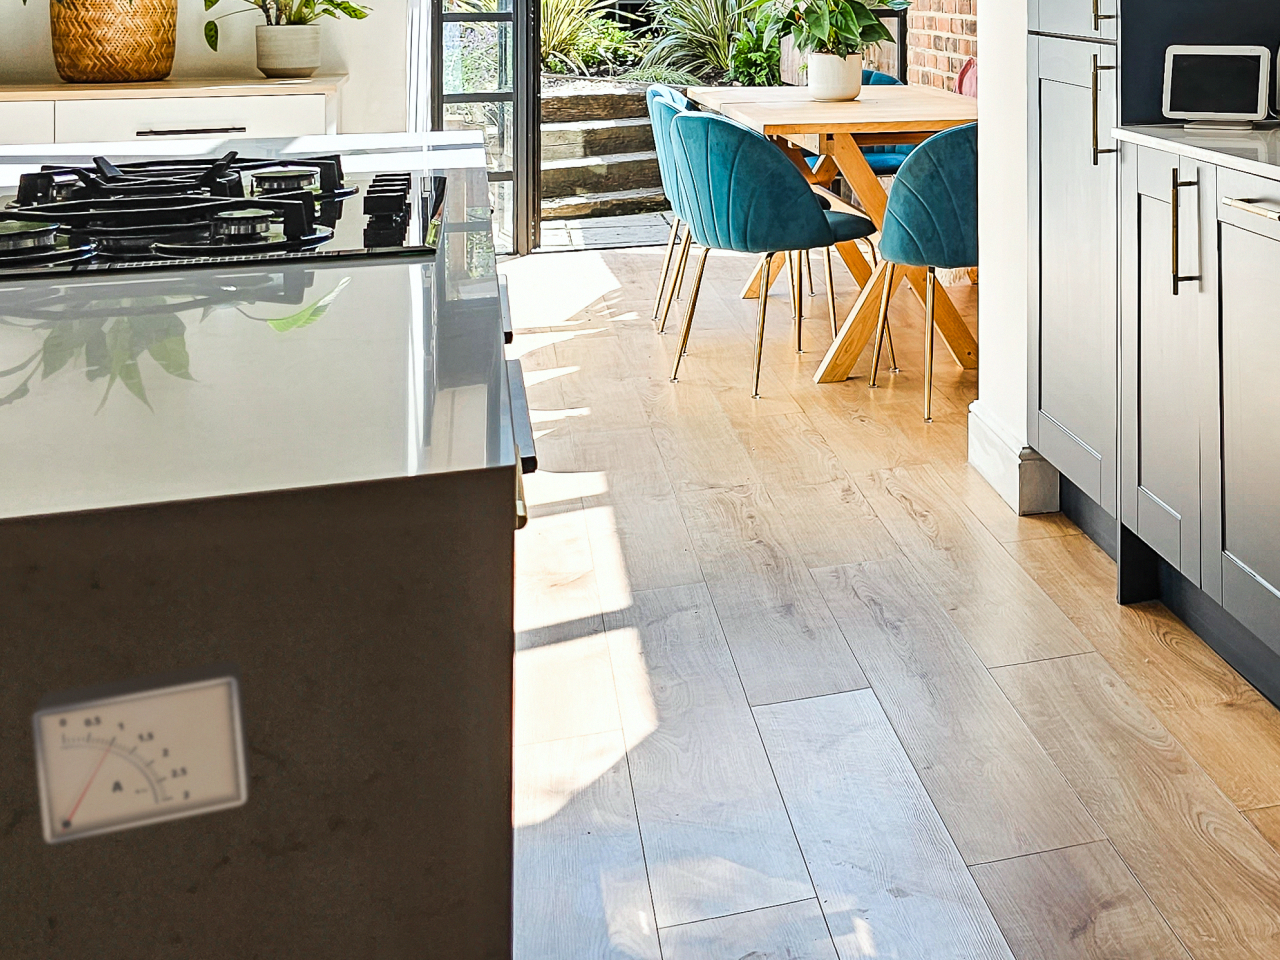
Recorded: 1; A
